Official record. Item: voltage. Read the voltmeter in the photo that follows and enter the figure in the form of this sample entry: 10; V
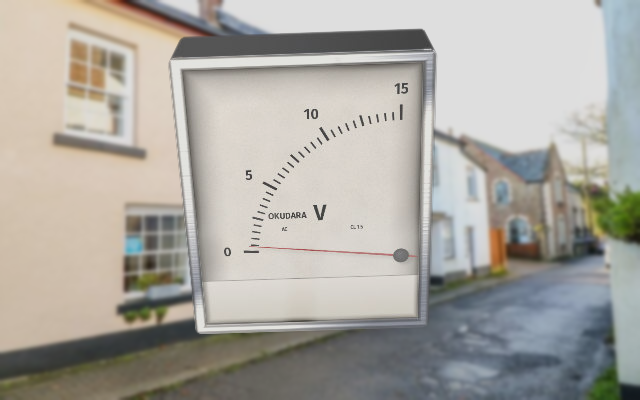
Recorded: 0.5; V
